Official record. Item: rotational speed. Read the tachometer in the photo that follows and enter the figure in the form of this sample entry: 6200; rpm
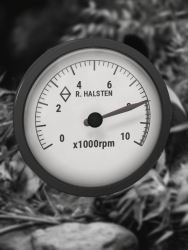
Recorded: 8000; rpm
